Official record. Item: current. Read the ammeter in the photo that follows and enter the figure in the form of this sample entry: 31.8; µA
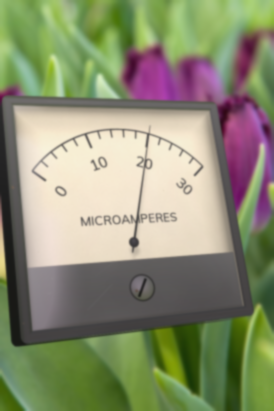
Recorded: 20; µA
